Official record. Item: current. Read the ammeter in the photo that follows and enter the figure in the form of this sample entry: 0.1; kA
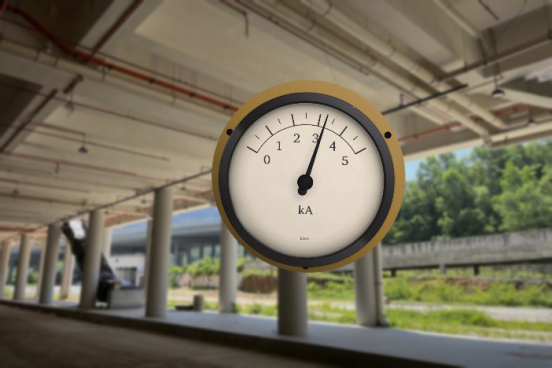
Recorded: 3.25; kA
